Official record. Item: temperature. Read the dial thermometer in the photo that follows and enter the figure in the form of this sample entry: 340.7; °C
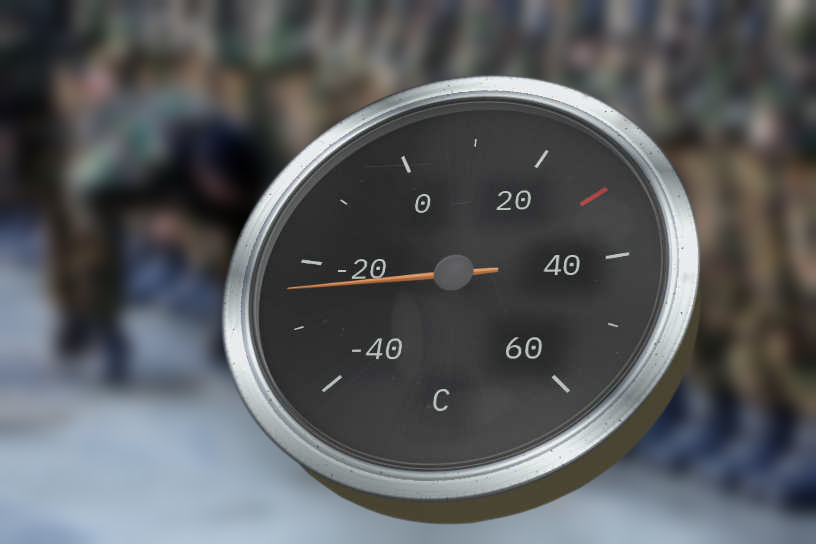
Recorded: -25; °C
